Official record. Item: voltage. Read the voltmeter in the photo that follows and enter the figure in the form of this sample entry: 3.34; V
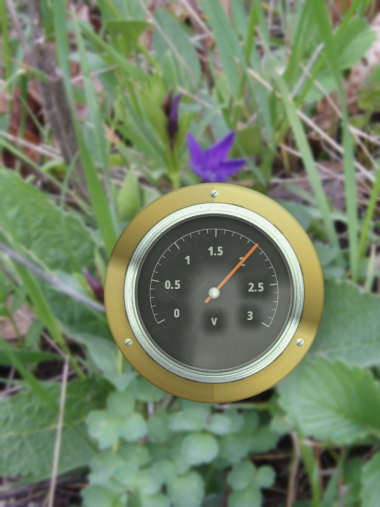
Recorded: 2; V
